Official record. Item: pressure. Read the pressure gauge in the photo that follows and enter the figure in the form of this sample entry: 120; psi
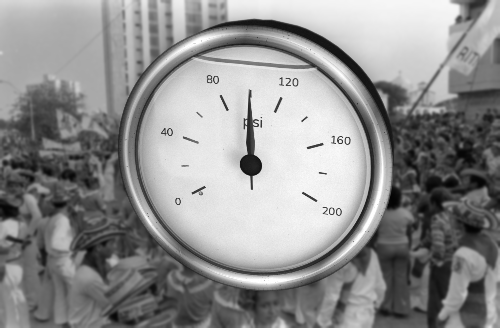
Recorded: 100; psi
